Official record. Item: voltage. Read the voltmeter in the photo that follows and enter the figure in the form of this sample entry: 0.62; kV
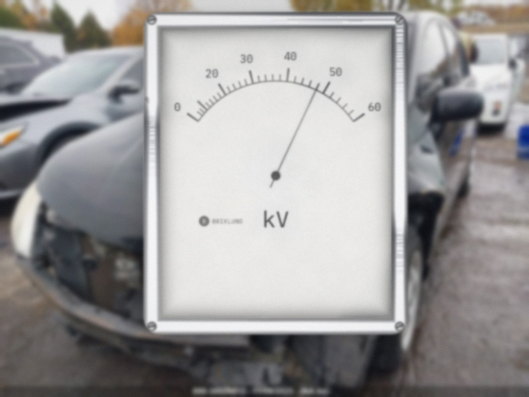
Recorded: 48; kV
